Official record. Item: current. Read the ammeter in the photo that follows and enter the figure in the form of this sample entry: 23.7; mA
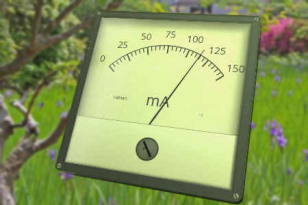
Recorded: 115; mA
